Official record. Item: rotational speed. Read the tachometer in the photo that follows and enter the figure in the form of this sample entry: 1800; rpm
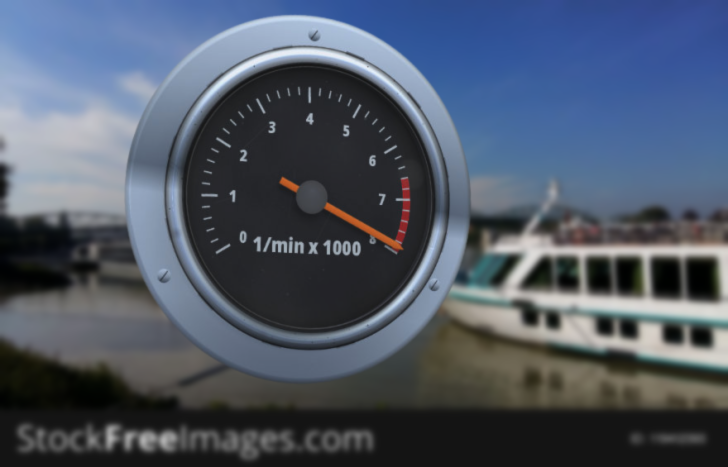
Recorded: 7900; rpm
